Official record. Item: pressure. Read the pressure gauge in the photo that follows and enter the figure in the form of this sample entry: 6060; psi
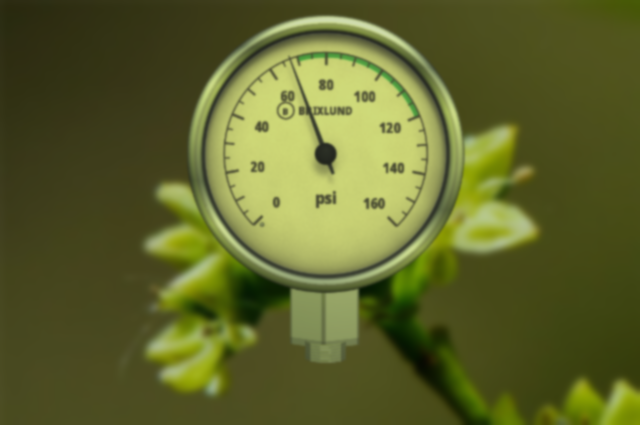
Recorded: 67.5; psi
